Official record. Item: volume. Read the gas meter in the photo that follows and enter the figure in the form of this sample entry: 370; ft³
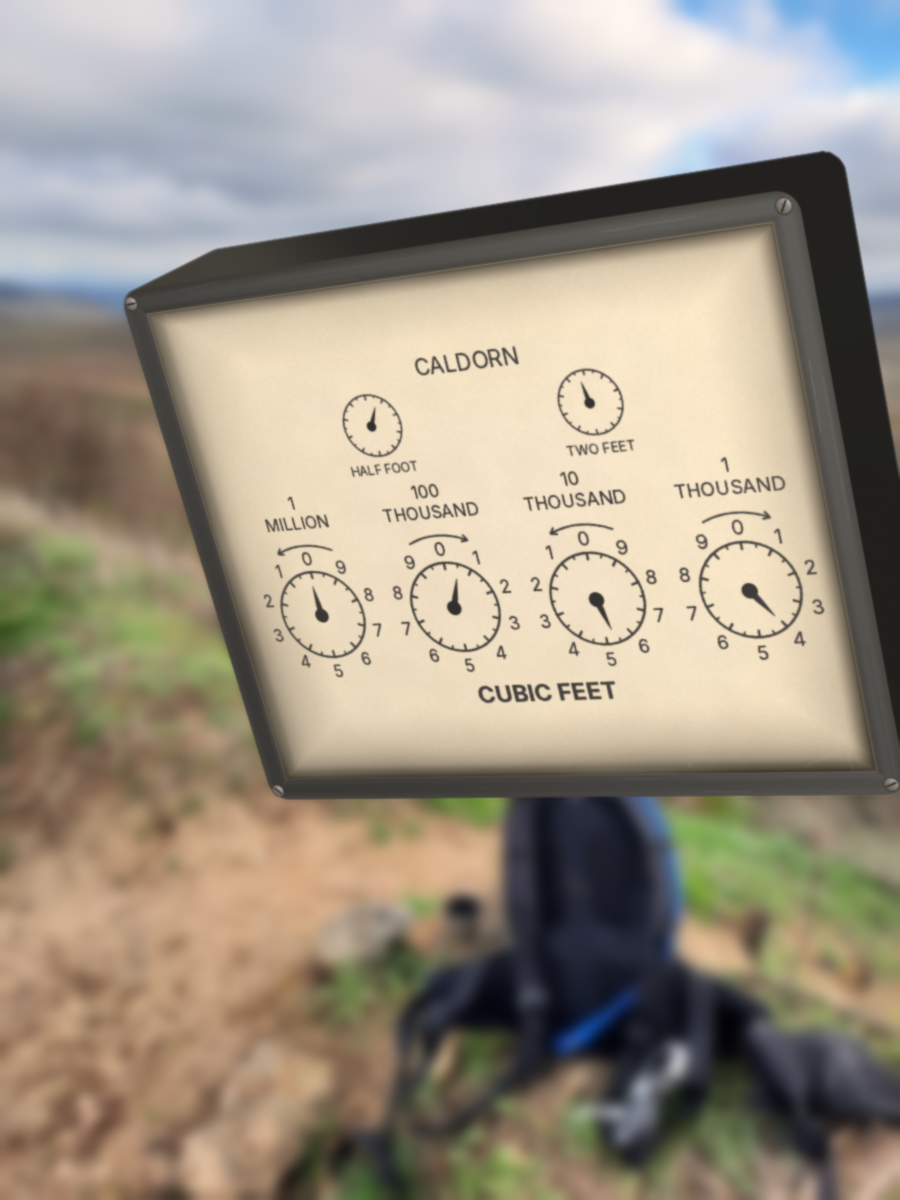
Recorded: 5400; ft³
